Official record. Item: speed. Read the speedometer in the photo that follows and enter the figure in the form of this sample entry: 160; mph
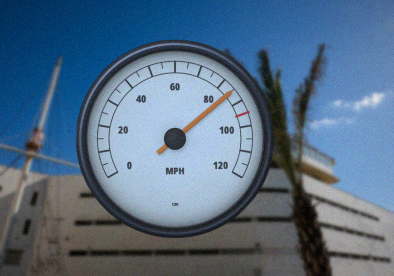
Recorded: 85; mph
